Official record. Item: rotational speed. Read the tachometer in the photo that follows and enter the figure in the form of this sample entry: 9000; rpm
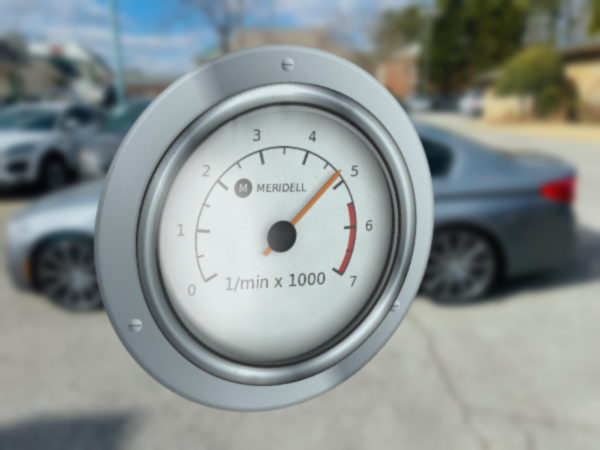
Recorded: 4750; rpm
